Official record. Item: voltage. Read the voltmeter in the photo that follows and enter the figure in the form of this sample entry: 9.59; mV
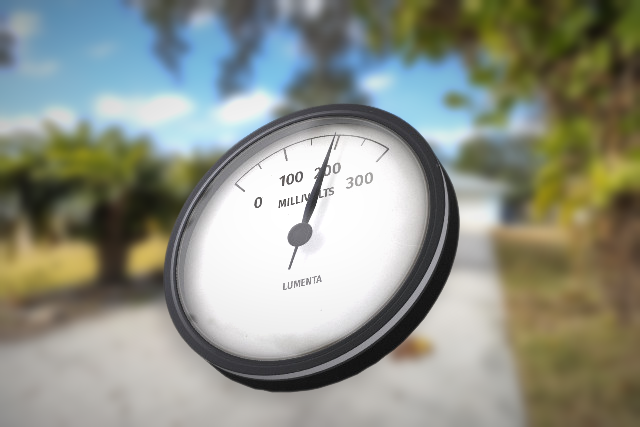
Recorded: 200; mV
